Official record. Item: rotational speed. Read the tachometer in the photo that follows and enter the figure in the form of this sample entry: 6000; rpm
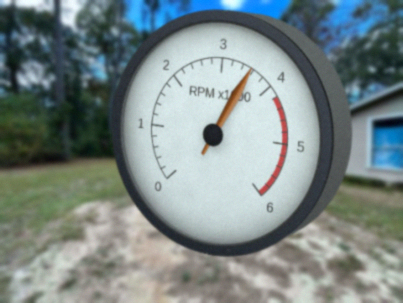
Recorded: 3600; rpm
